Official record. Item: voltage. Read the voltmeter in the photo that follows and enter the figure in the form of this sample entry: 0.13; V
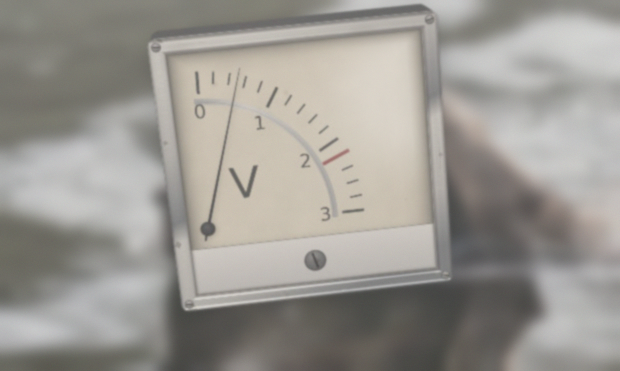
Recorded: 0.5; V
